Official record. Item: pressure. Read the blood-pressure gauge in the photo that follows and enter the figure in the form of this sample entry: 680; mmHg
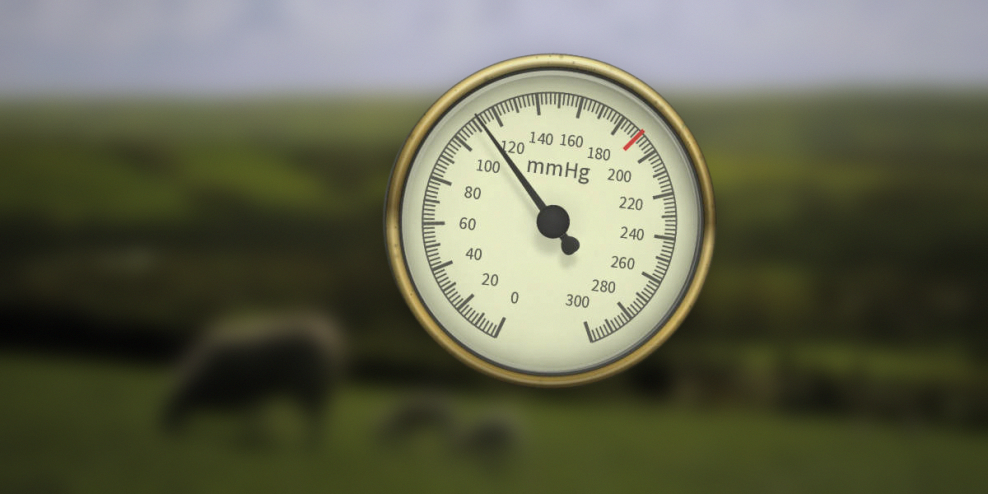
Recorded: 112; mmHg
